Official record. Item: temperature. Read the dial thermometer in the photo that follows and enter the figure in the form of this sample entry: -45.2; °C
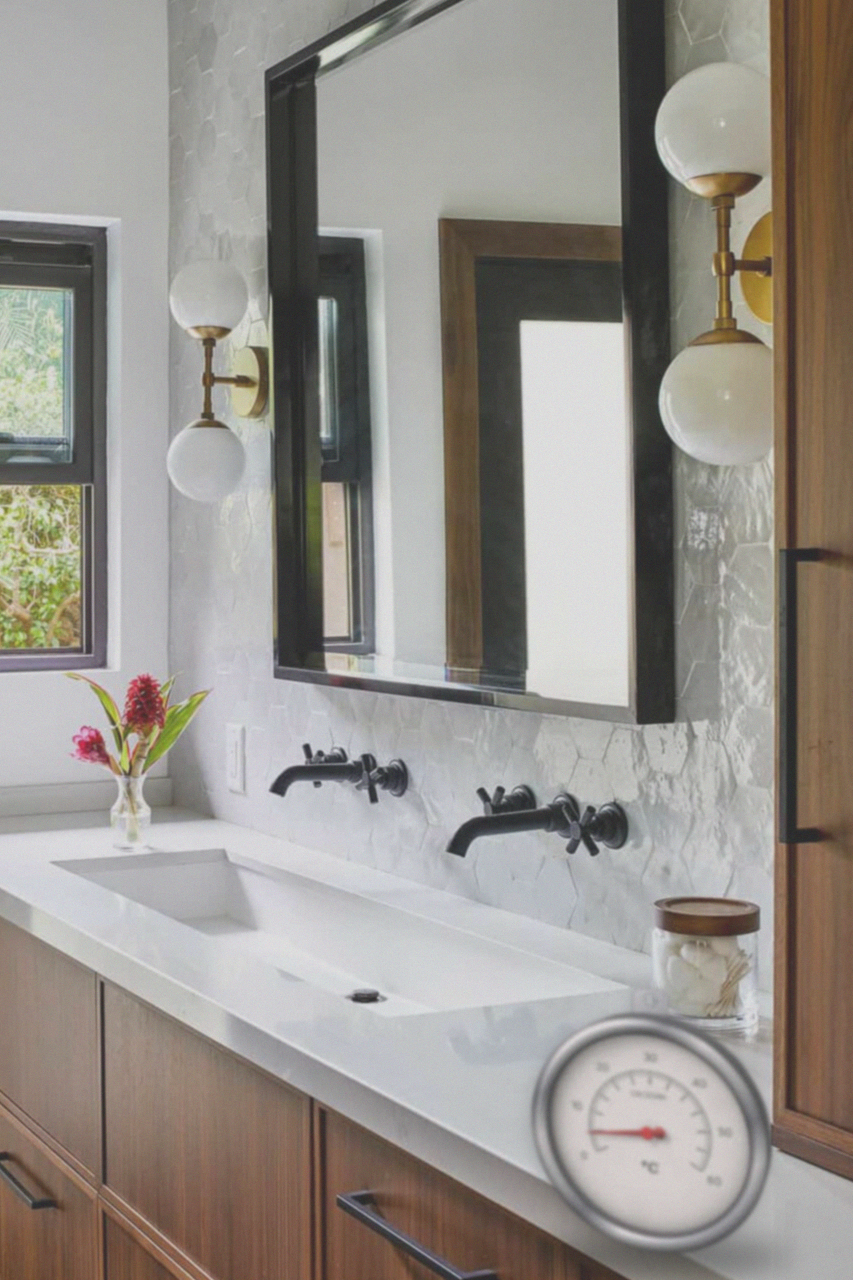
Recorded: 5; °C
